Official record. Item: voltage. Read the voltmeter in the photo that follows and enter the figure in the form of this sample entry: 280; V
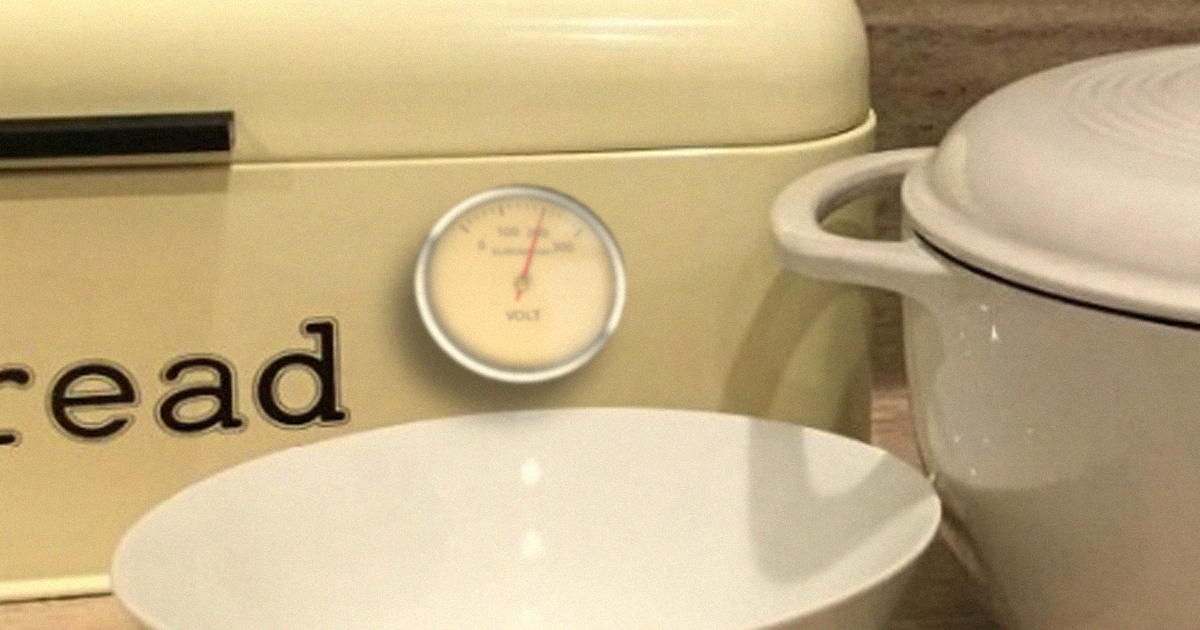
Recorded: 200; V
